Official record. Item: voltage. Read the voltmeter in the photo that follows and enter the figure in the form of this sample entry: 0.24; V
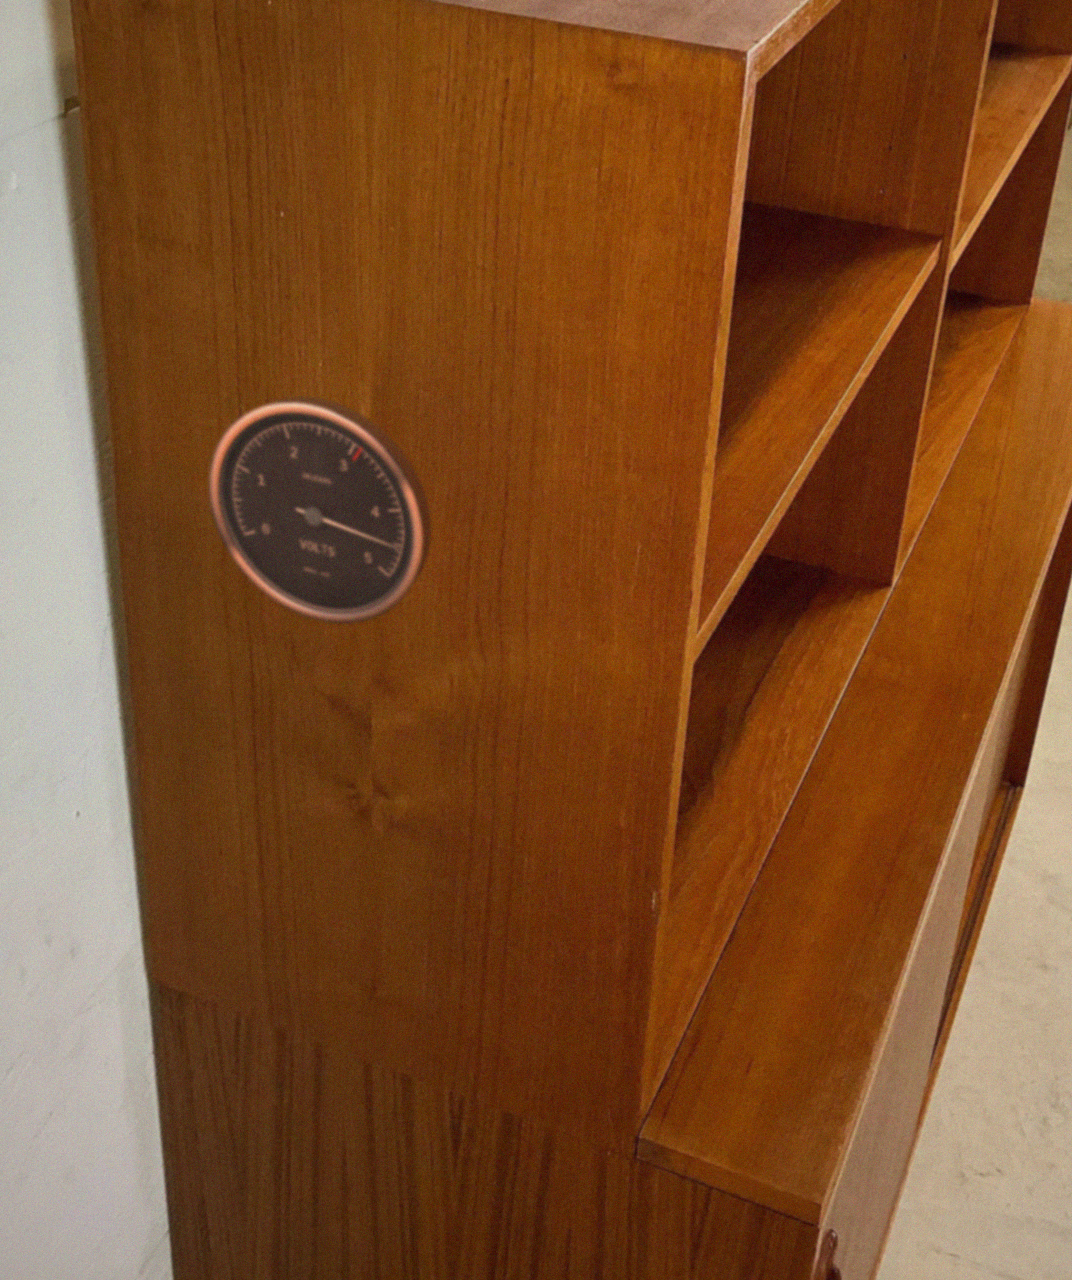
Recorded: 4.5; V
